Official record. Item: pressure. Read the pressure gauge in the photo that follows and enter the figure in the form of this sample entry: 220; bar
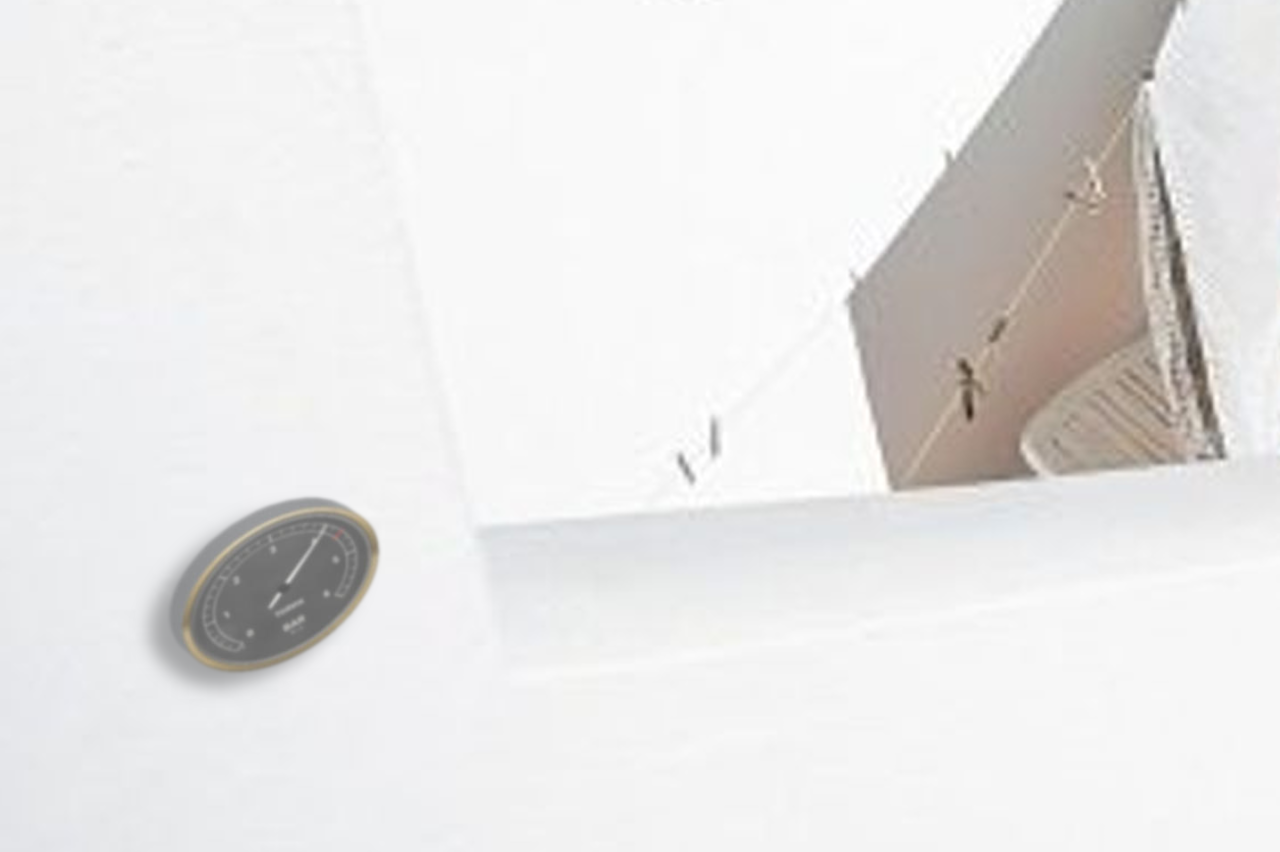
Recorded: 4; bar
